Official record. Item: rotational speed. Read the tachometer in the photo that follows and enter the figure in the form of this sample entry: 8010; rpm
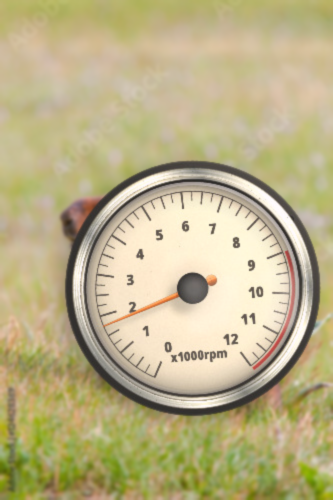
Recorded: 1750; rpm
